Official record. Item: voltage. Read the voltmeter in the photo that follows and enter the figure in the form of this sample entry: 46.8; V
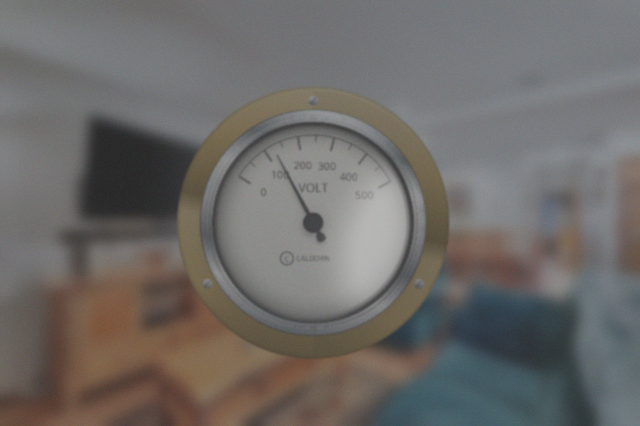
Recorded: 125; V
